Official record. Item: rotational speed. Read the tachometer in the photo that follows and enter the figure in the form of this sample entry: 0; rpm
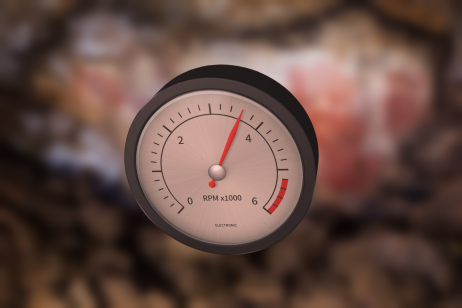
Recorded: 3600; rpm
